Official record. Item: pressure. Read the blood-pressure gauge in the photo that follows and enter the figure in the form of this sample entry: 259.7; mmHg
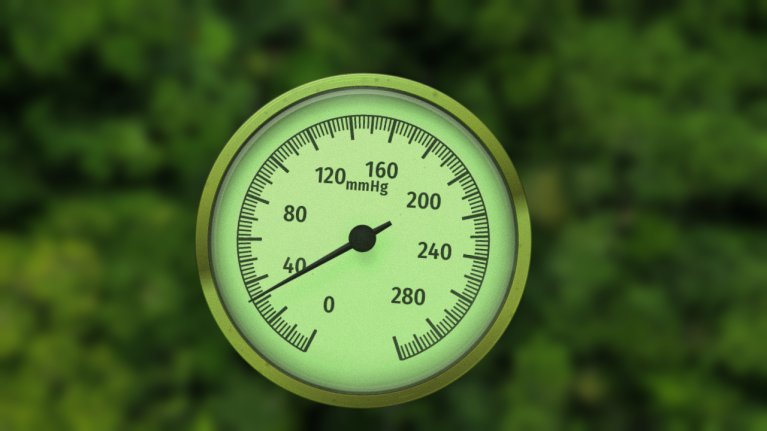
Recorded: 32; mmHg
